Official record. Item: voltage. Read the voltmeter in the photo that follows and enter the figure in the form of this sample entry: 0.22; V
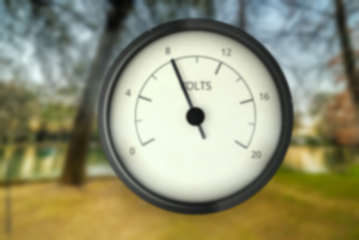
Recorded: 8; V
